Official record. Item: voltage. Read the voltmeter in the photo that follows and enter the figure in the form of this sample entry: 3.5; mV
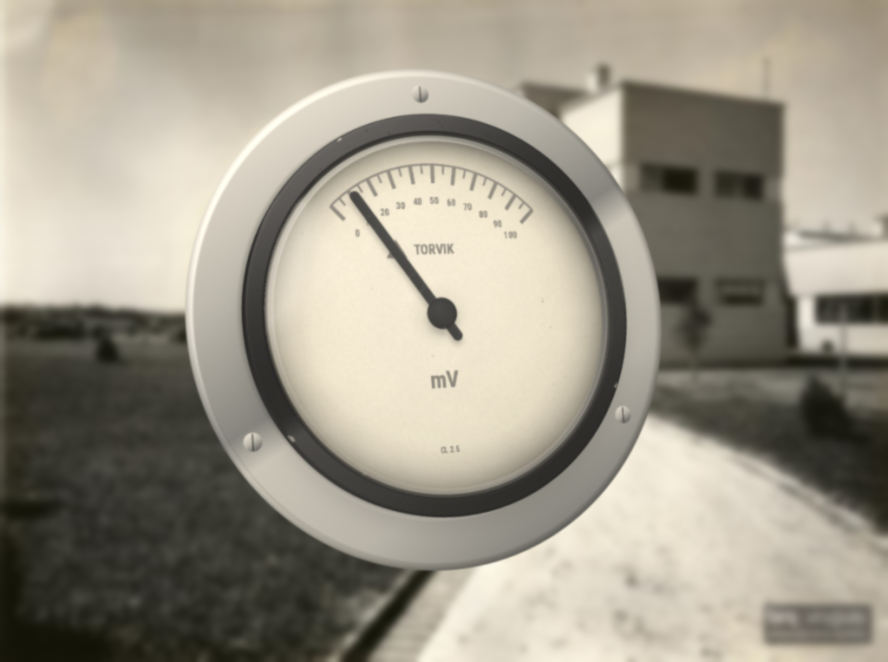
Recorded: 10; mV
